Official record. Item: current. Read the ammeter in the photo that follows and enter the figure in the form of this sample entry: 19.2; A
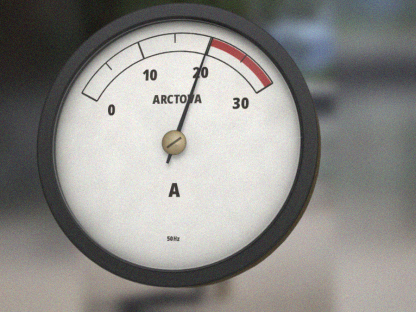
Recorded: 20; A
